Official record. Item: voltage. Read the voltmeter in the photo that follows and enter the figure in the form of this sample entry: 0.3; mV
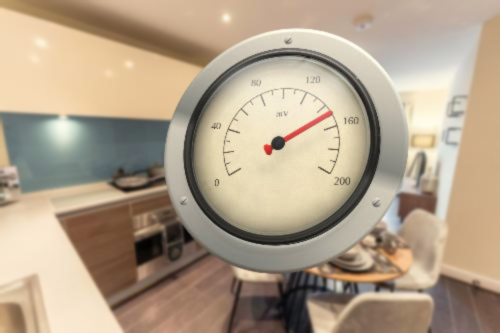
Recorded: 150; mV
